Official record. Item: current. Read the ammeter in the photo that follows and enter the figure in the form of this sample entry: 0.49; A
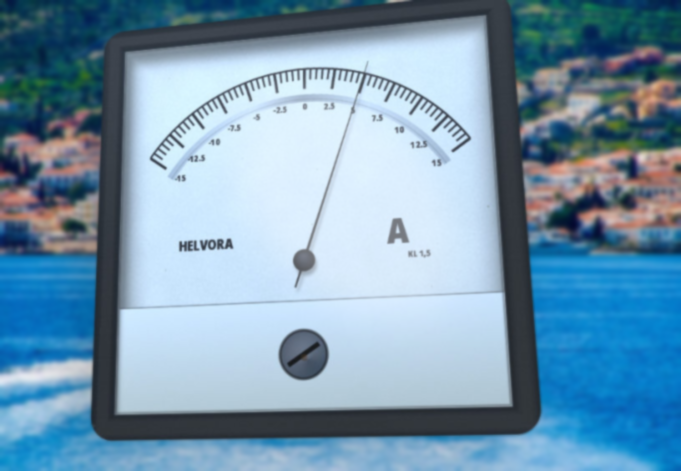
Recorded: 5; A
